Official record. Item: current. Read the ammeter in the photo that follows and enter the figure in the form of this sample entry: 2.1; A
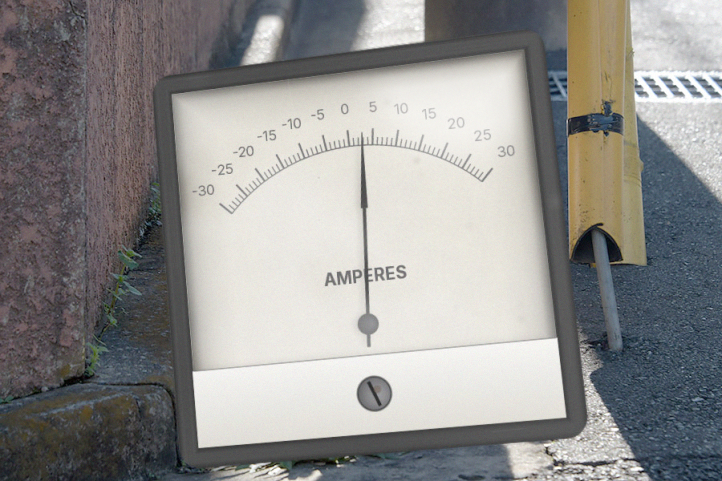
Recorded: 3; A
